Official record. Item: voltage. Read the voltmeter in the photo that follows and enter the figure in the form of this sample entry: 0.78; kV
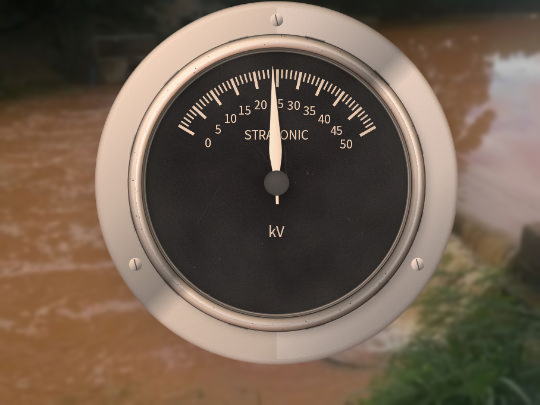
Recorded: 24; kV
